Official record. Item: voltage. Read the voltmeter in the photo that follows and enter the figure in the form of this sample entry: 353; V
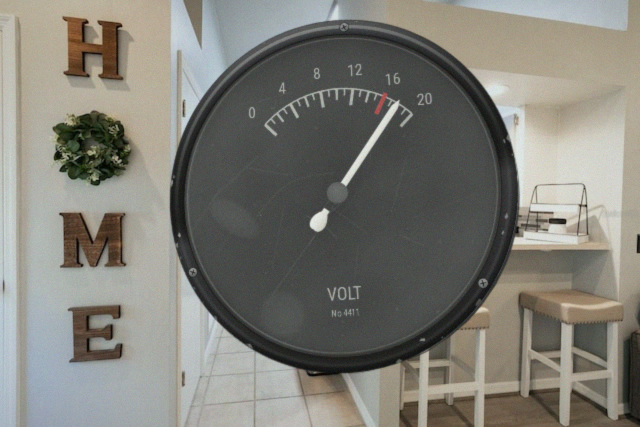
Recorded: 18; V
